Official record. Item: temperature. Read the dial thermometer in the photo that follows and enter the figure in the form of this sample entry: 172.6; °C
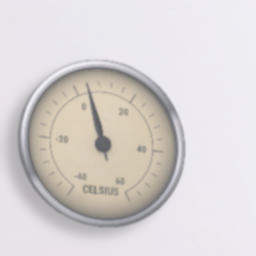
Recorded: 4; °C
